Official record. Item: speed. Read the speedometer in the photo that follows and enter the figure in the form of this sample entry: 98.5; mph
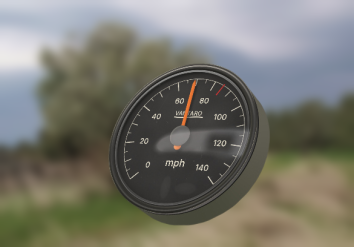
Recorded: 70; mph
